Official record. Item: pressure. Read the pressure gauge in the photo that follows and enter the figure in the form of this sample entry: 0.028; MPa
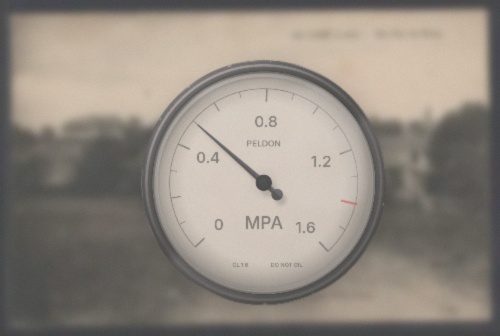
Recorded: 0.5; MPa
